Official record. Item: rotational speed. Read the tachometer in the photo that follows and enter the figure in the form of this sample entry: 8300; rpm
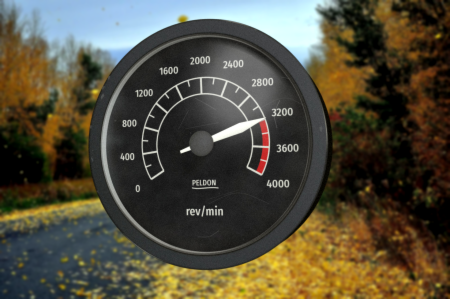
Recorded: 3200; rpm
